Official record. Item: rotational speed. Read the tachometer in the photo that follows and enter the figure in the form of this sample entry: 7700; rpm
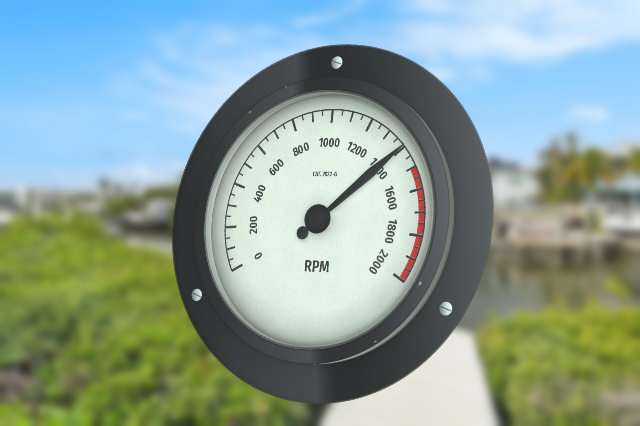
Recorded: 1400; rpm
